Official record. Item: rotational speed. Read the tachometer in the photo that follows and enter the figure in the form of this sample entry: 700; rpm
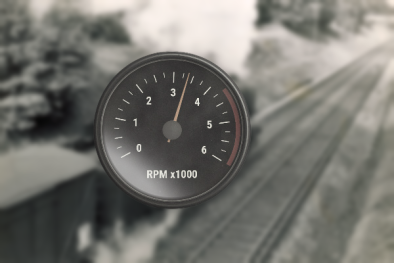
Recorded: 3375; rpm
